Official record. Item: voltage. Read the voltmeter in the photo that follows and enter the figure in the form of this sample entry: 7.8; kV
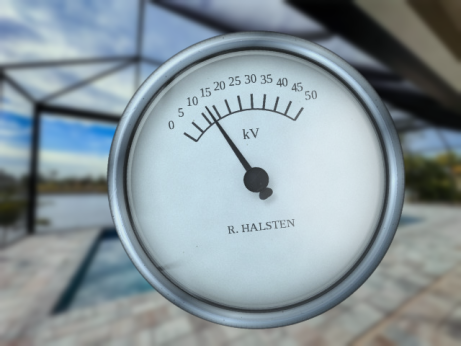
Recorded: 12.5; kV
